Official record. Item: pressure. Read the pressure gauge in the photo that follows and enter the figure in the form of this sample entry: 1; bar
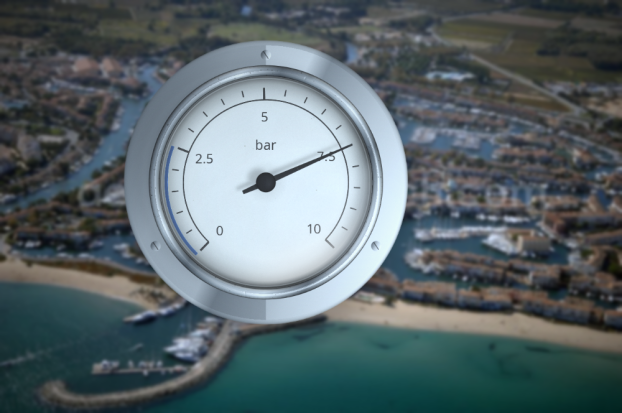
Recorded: 7.5; bar
